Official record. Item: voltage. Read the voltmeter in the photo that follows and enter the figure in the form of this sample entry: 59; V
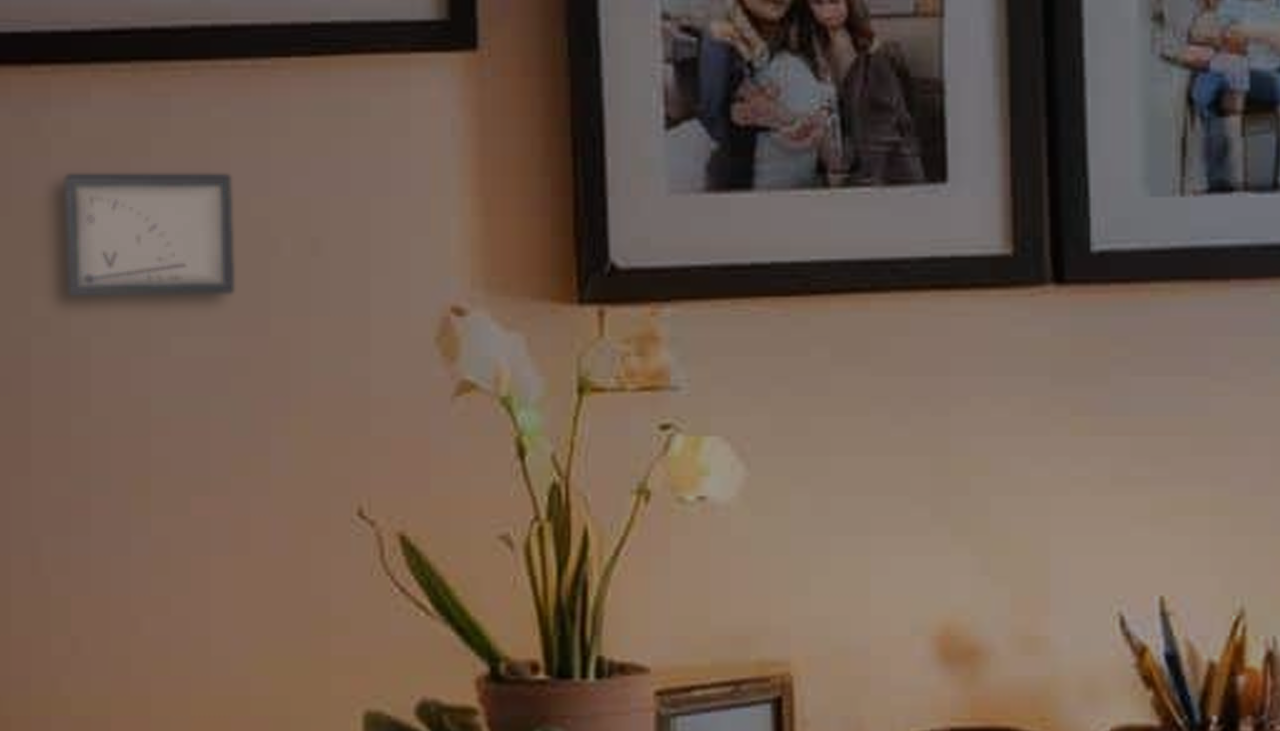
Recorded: 1.4; V
